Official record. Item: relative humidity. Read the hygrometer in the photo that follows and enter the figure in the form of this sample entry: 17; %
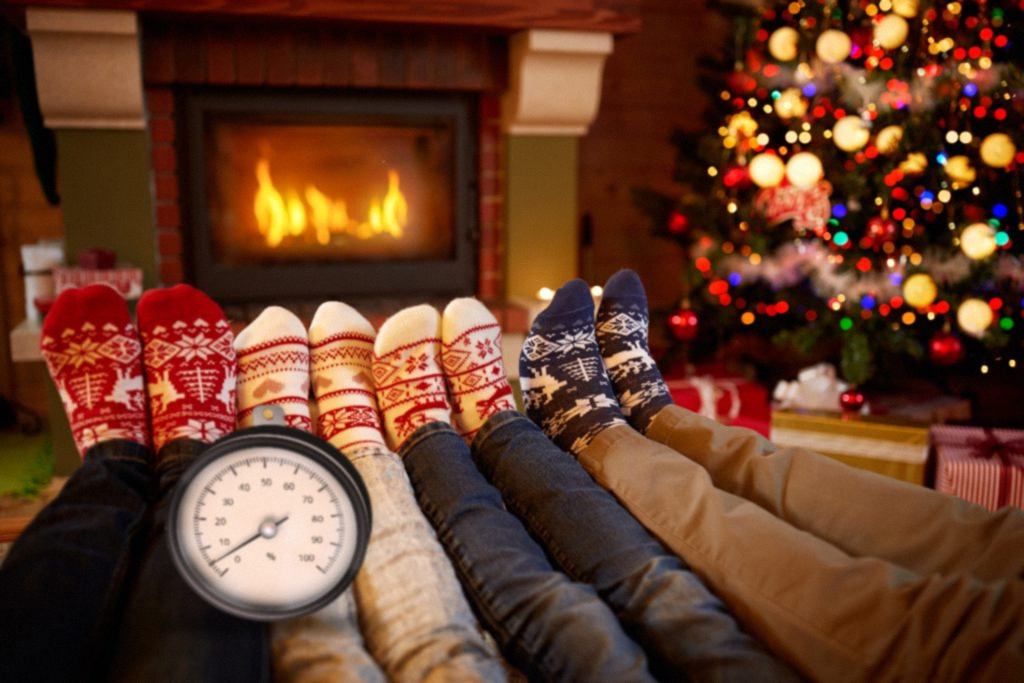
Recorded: 5; %
